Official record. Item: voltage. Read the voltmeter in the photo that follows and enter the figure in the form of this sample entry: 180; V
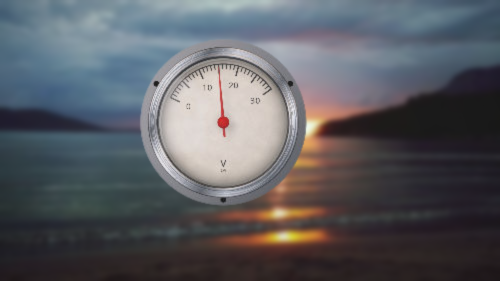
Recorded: 15; V
